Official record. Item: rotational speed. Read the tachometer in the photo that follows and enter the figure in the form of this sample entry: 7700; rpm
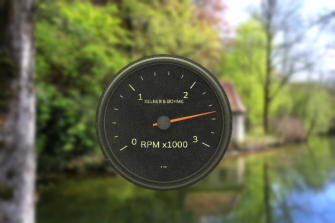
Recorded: 2500; rpm
